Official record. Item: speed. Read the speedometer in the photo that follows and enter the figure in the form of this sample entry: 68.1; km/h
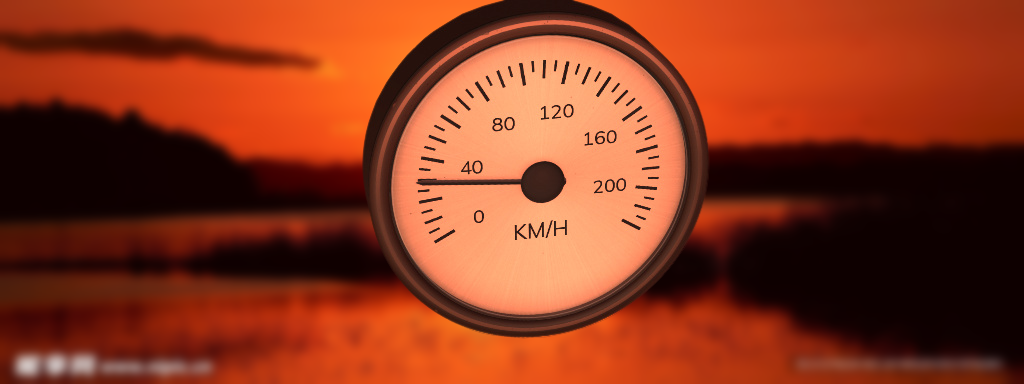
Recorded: 30; km/h
